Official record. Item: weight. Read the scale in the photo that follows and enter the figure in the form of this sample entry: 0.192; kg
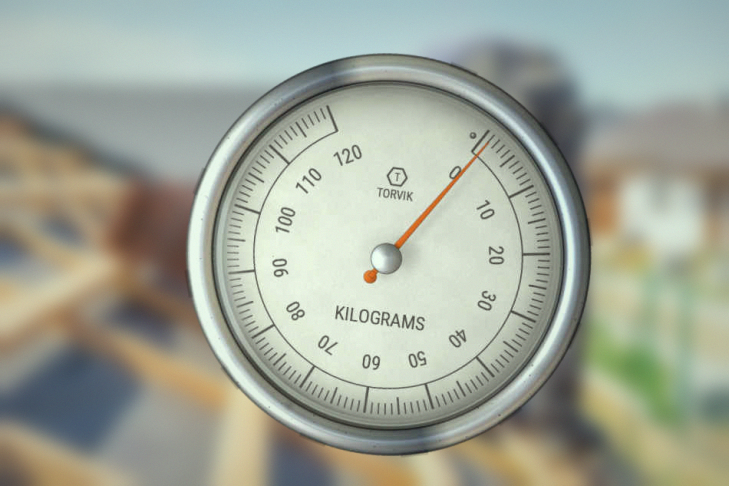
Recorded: 1; kg
